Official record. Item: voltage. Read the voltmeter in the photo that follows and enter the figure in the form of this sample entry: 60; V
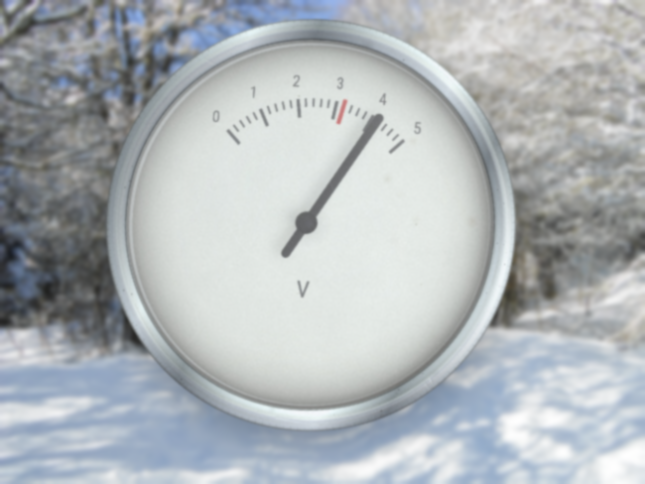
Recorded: 4.2; V
